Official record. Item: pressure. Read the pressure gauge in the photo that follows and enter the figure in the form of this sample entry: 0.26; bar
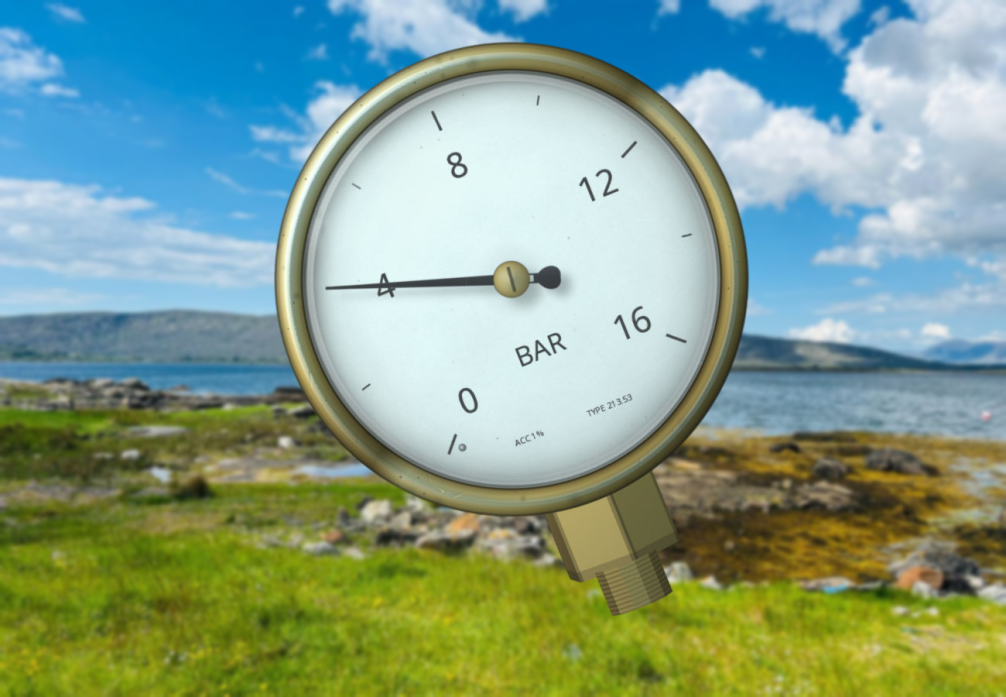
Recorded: 4; bar
